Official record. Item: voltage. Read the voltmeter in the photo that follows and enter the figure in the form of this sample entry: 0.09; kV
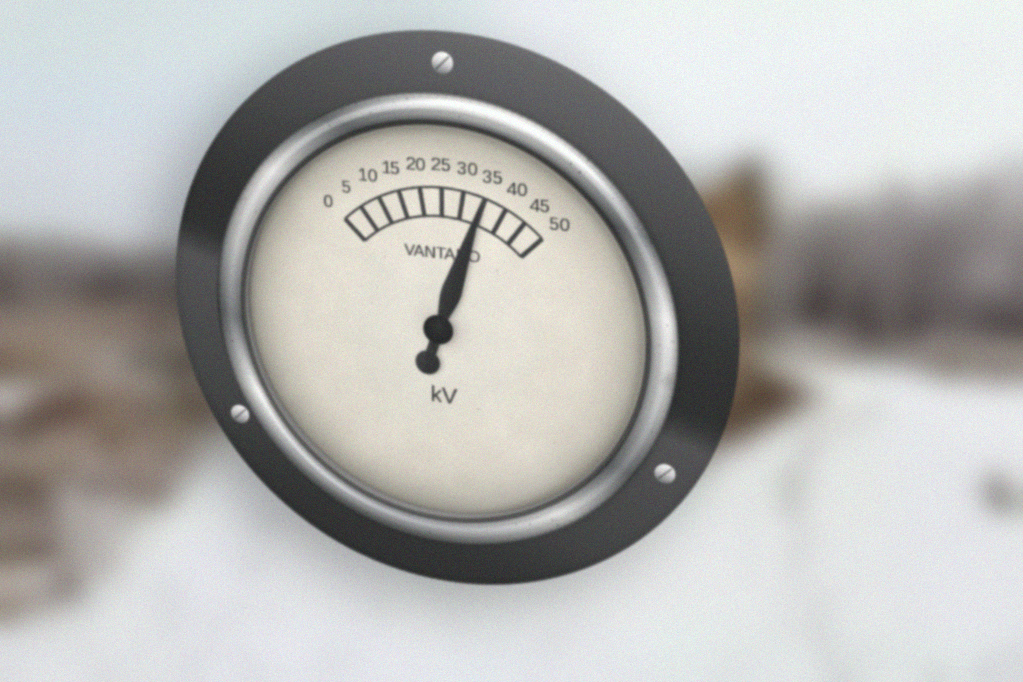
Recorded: 35; kV
